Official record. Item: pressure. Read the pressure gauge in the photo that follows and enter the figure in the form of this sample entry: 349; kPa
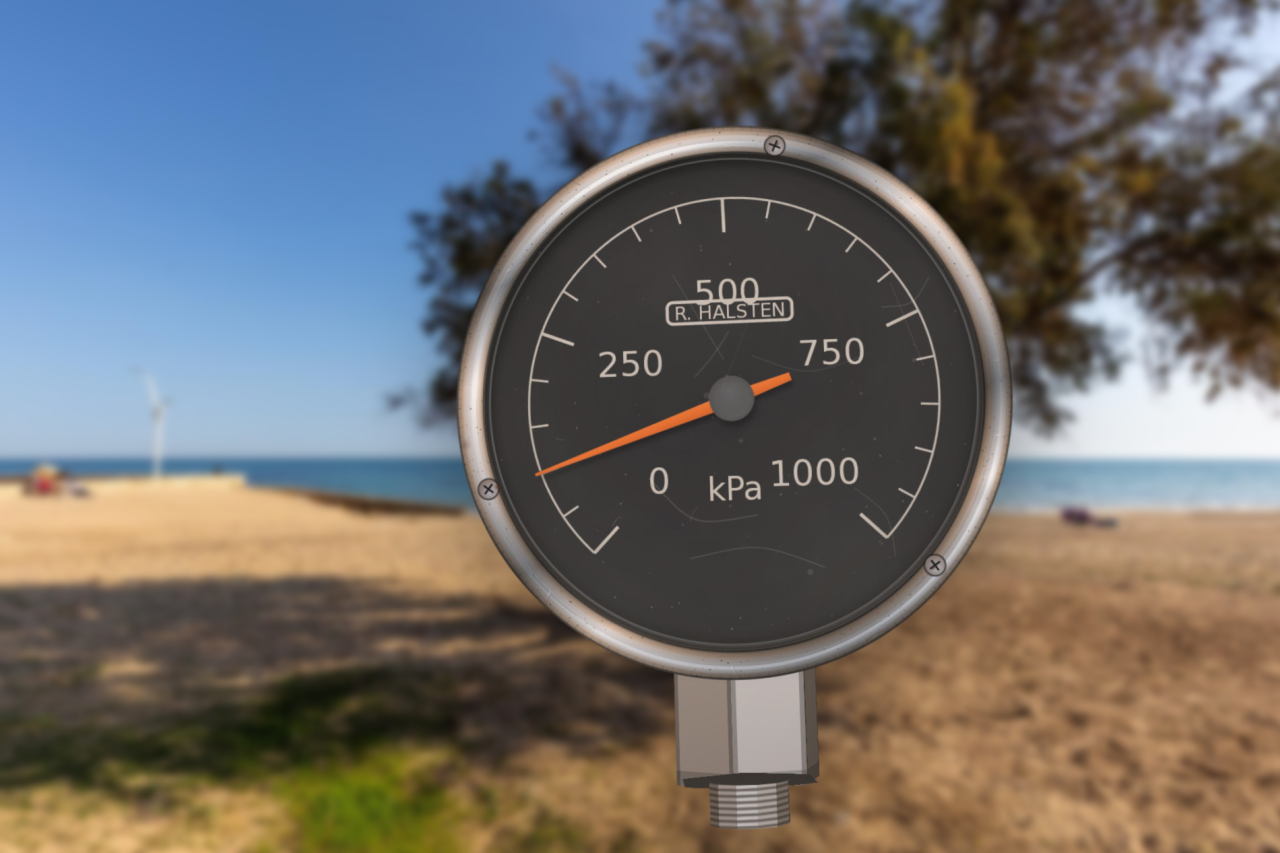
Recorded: 100; kPa
